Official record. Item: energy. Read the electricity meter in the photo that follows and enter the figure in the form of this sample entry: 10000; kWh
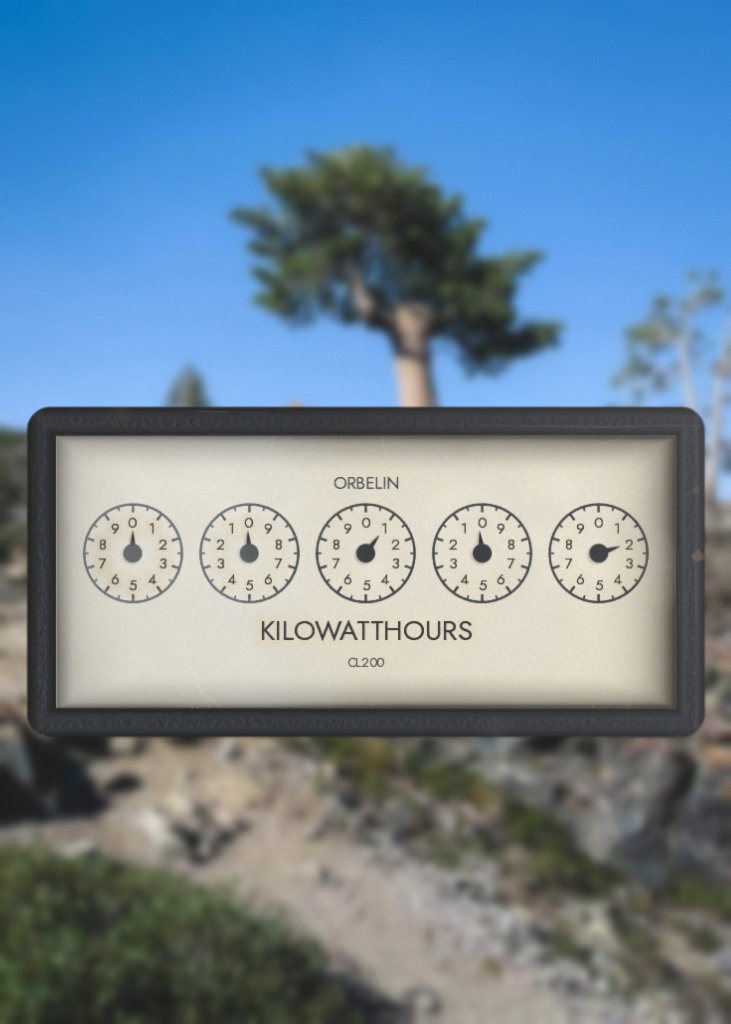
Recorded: 102; kWh
